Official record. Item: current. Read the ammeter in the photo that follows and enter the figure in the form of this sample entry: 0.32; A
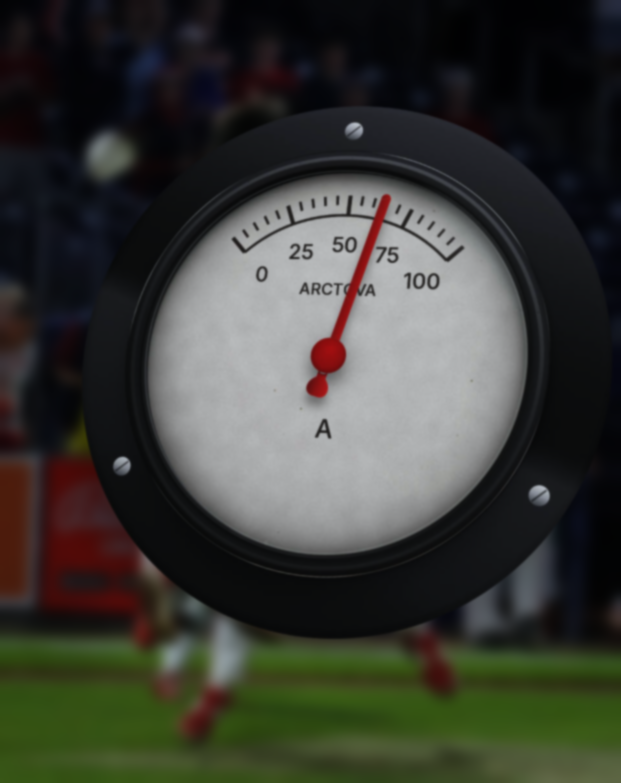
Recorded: 65; A
